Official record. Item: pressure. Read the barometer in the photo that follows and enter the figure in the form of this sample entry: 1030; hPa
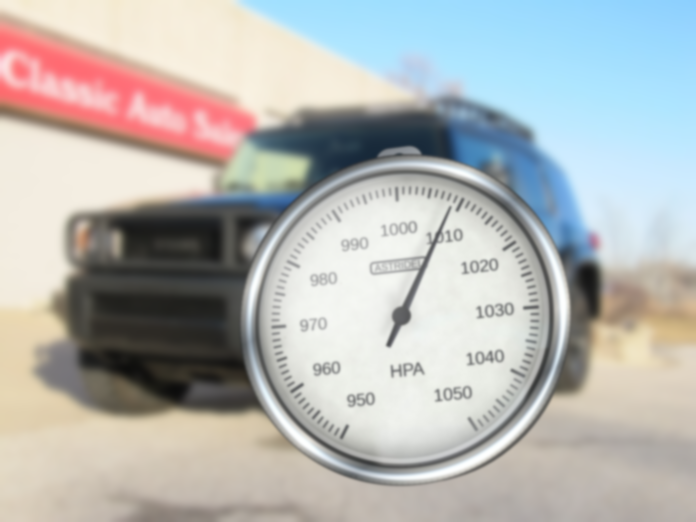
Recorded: 1009; hPa
